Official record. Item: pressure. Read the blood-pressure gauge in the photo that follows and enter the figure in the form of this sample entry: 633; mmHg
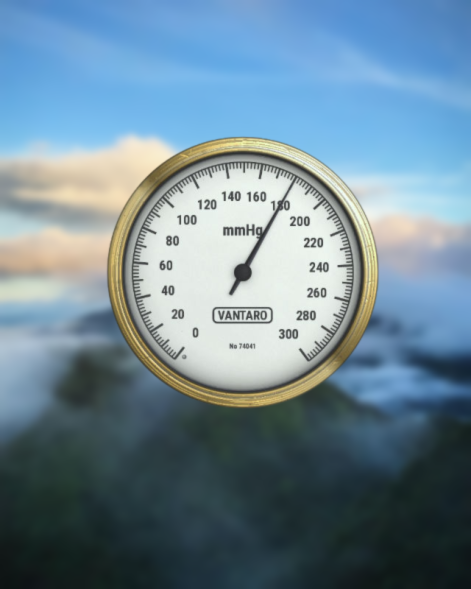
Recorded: 180; mmHg
